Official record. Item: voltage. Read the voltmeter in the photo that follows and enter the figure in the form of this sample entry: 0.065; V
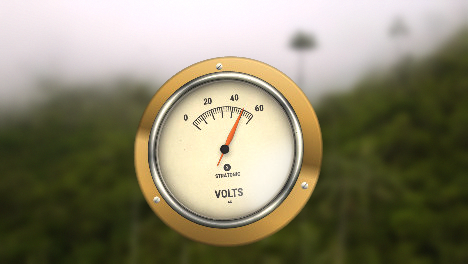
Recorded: 50; V
